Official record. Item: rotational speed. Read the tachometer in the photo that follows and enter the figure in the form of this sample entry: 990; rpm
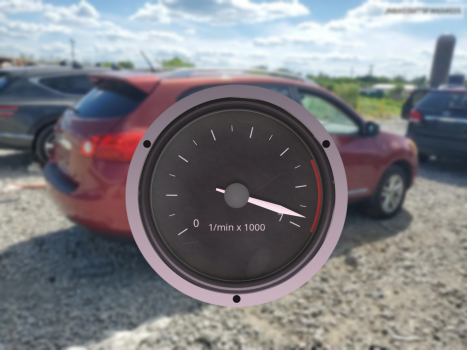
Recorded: 6750; rpm
